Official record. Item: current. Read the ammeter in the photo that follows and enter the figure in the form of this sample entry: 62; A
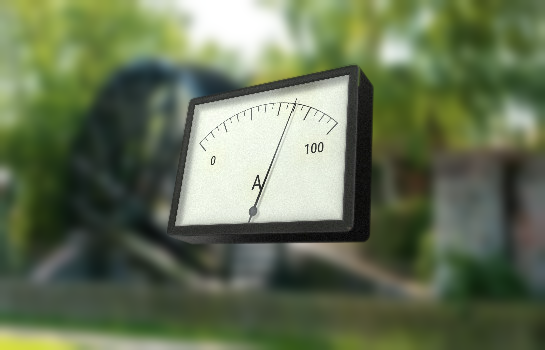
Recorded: 70; A
